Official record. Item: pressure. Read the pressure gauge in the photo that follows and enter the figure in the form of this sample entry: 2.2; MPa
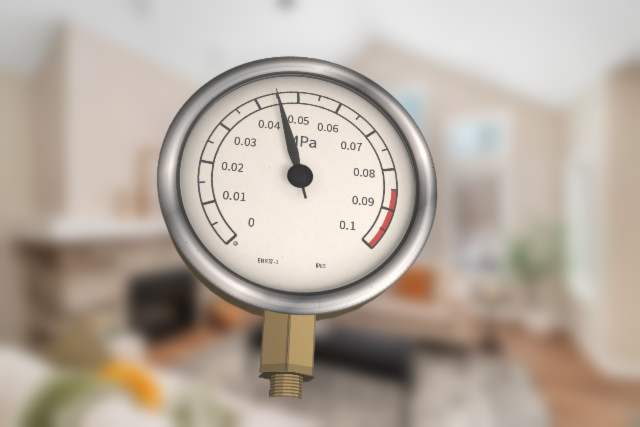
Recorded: 0.045; MPa
